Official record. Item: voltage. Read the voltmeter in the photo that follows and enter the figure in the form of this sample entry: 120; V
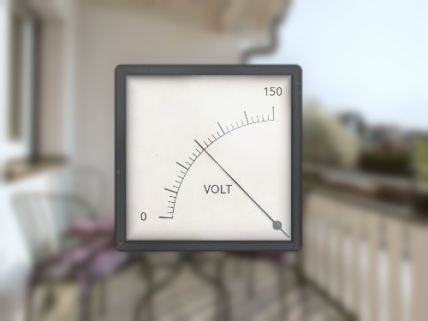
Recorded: 75; V
